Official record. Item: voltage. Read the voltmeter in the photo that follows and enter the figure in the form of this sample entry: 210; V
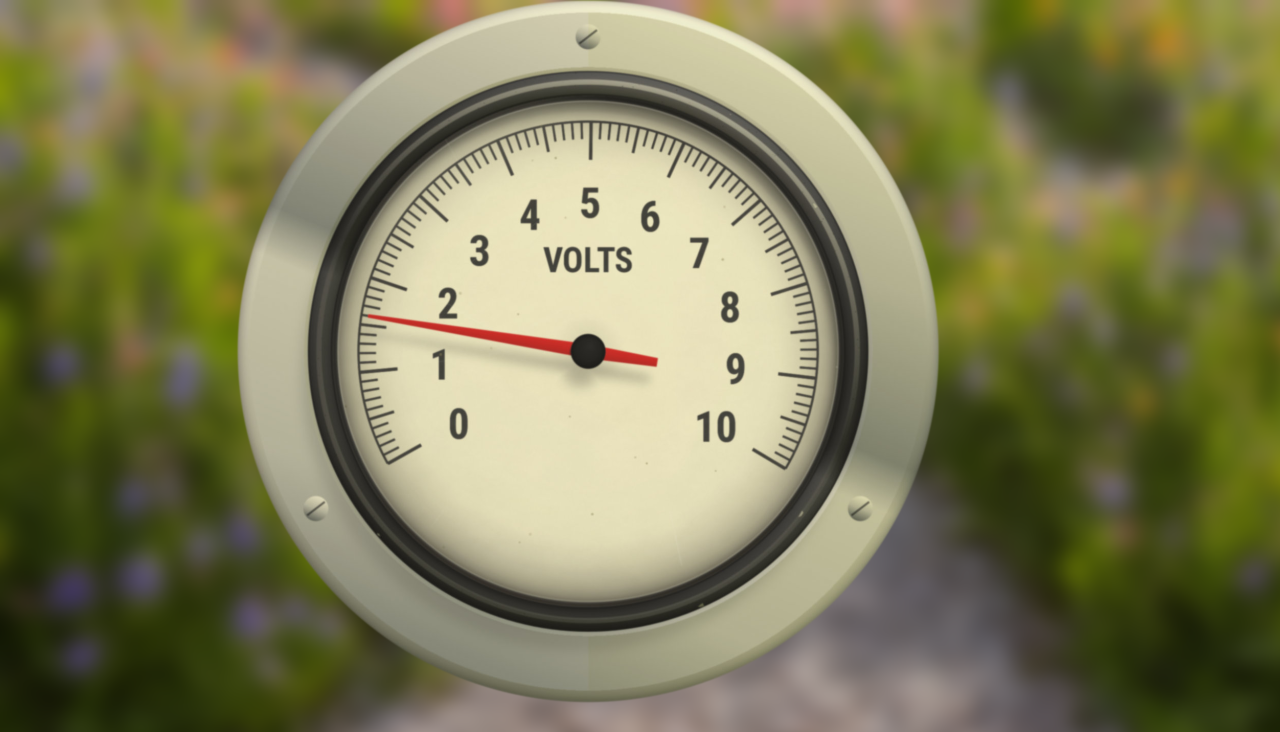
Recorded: 1.6; V
